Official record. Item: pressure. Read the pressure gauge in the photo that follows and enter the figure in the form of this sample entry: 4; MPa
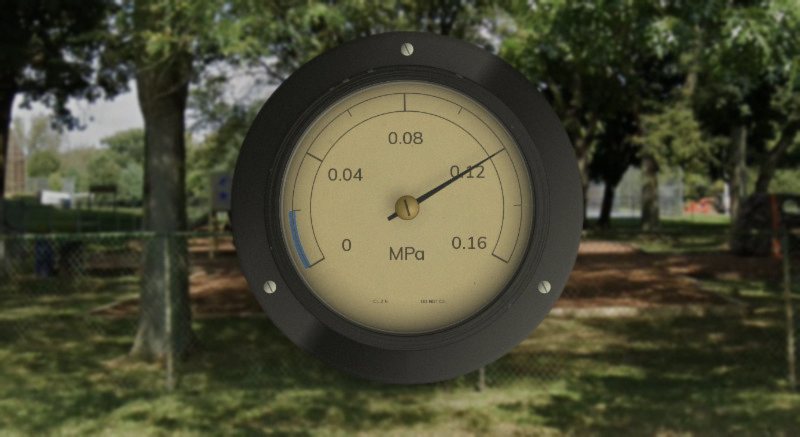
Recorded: 0.12; MPa
